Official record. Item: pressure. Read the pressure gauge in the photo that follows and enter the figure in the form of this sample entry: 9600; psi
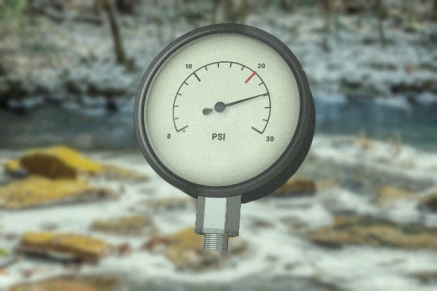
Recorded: 24; psi
